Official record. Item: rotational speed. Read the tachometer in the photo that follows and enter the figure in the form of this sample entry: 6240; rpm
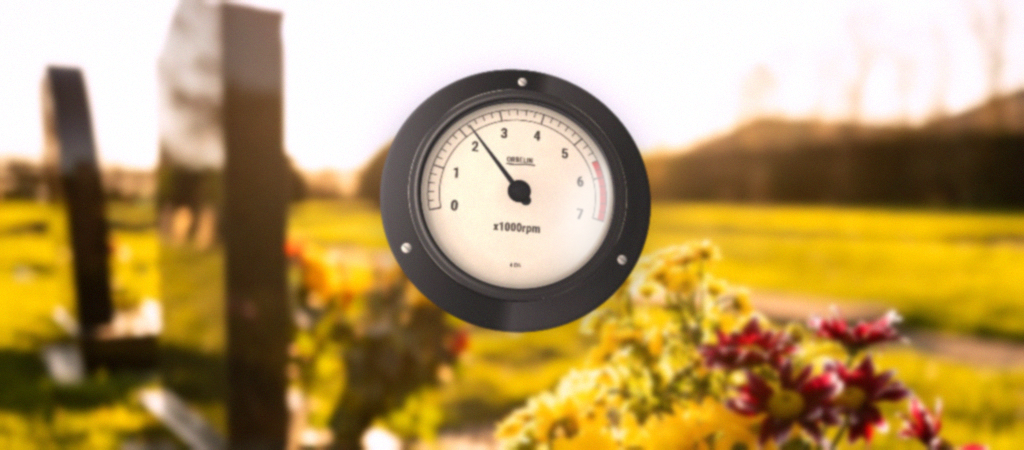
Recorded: 2200; rpm
